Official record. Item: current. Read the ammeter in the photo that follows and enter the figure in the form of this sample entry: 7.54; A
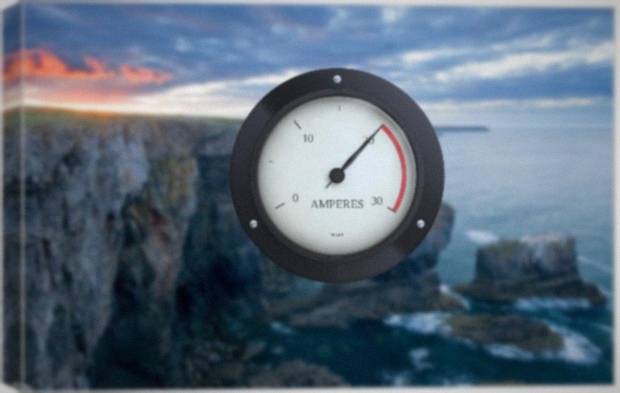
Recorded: 20; A
